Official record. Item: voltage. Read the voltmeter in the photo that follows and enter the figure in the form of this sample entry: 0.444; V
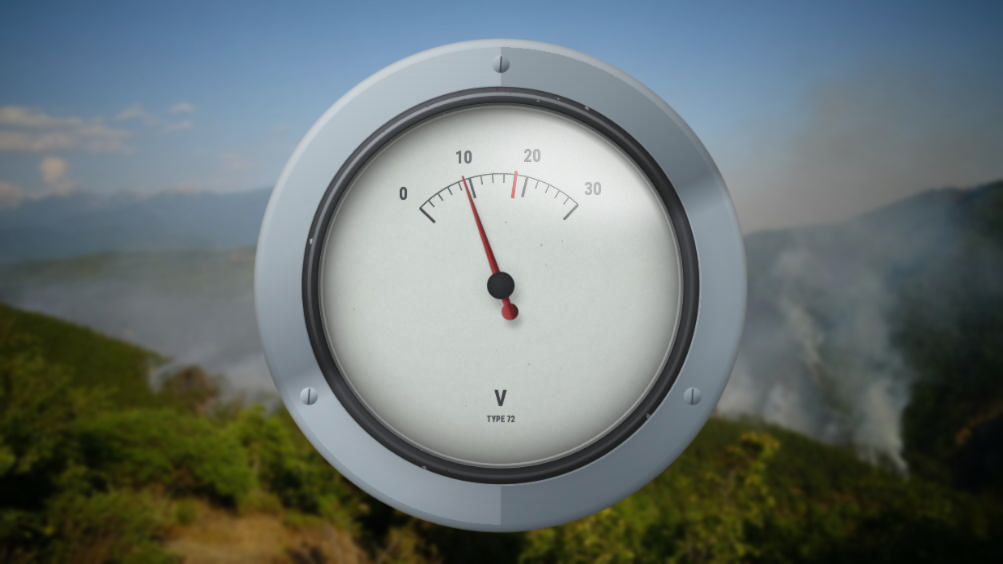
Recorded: 9; V
